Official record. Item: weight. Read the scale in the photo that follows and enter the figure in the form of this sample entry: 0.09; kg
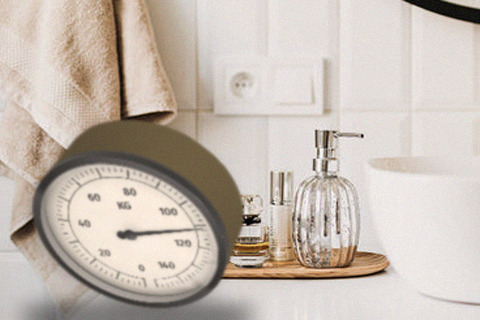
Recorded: 110; kg
